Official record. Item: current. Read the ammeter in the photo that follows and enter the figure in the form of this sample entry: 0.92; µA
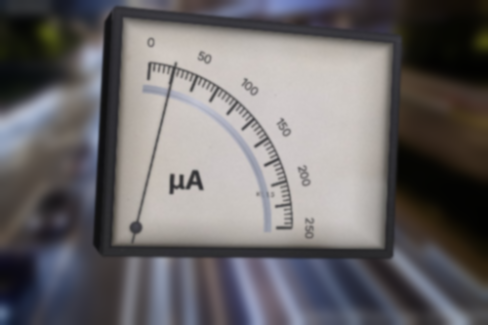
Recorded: 25; µA
